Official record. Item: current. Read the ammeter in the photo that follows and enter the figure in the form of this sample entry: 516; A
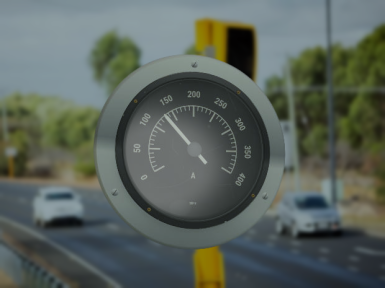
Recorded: 130; A
